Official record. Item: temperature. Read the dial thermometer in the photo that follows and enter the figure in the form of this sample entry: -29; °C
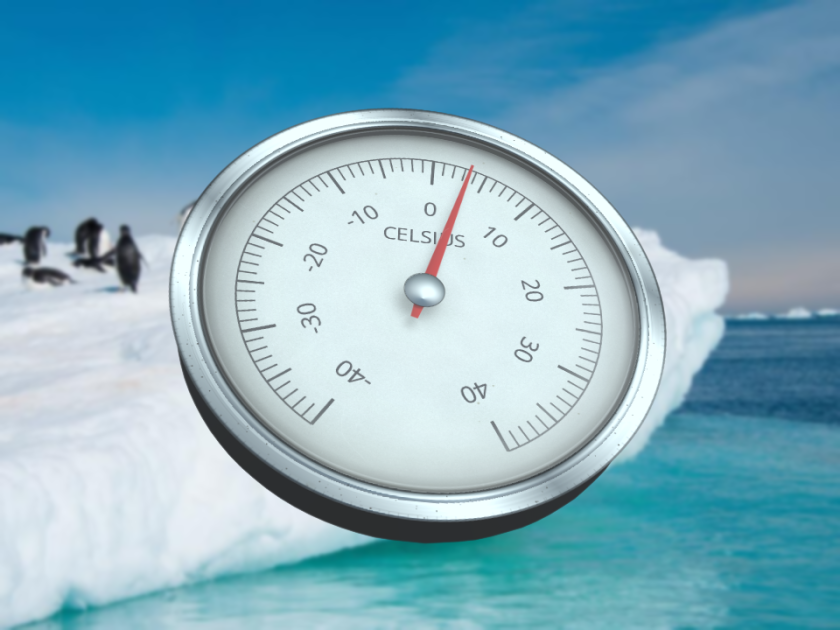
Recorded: 3.5; °C
